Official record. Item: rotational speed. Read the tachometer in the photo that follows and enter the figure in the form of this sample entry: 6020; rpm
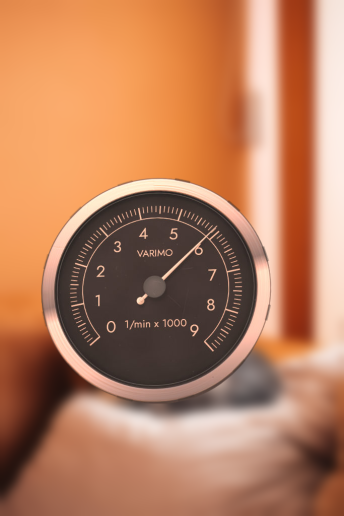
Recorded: 5900; rpm
